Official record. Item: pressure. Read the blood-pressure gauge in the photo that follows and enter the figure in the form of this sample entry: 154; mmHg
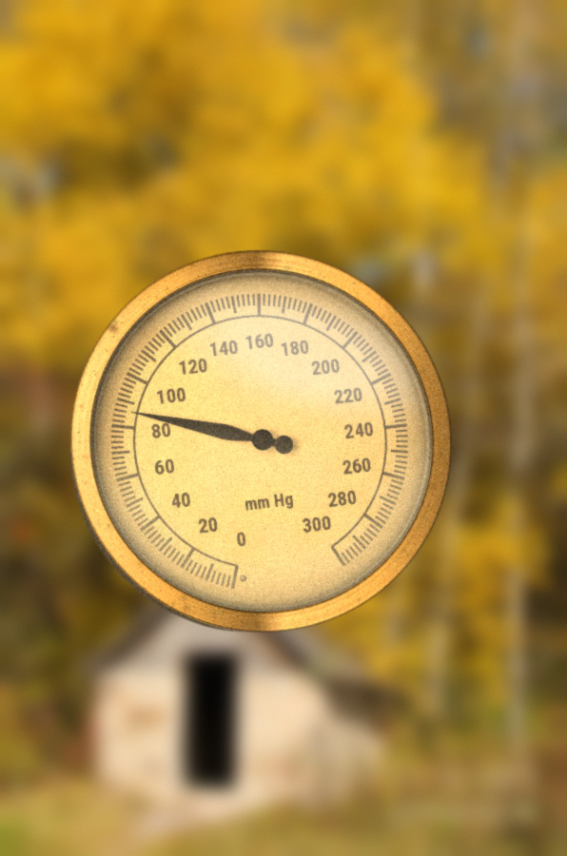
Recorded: 86; mmHg
